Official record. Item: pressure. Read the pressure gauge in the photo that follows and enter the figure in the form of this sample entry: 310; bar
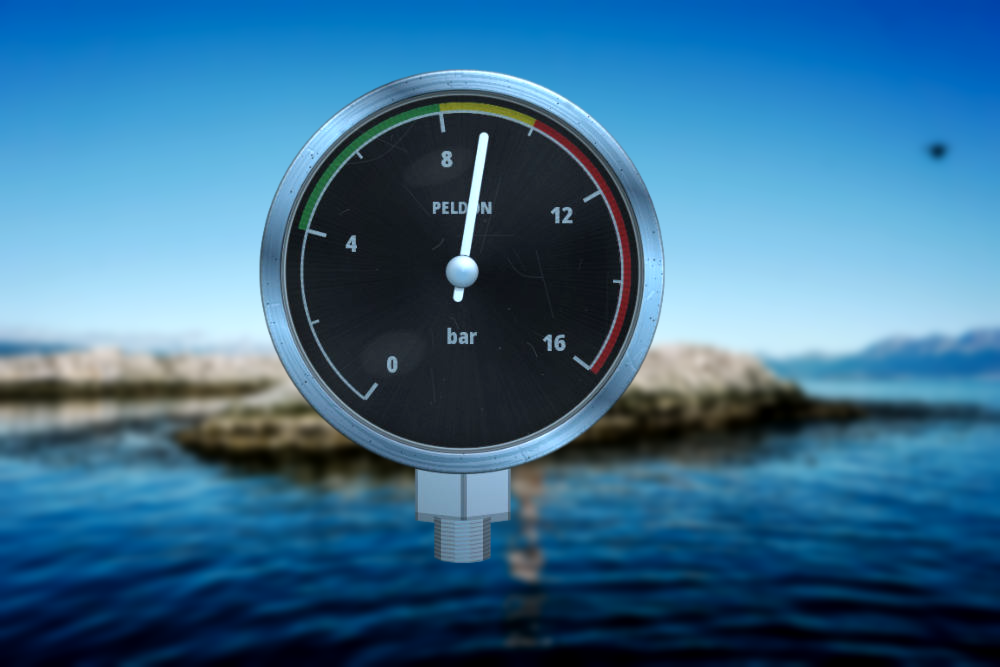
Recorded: 9; bar
